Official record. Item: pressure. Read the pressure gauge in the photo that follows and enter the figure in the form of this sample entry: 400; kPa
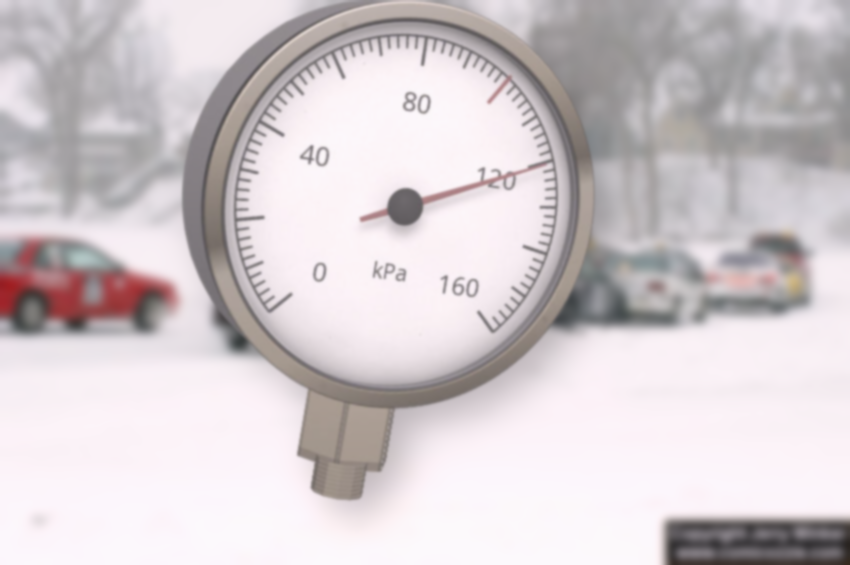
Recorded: 120; kPa
